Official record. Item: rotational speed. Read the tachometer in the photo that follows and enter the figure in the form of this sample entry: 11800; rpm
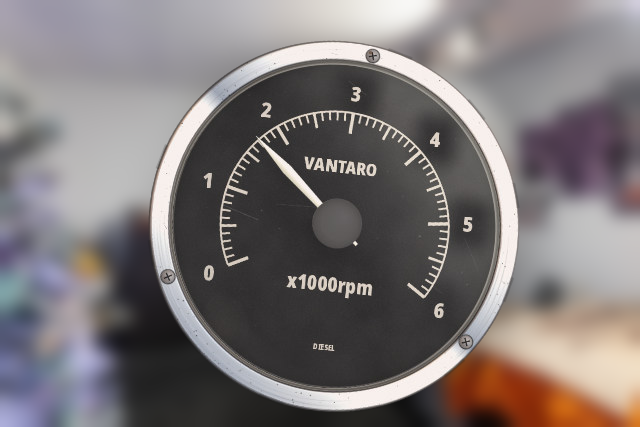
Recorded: 1700; rpm
